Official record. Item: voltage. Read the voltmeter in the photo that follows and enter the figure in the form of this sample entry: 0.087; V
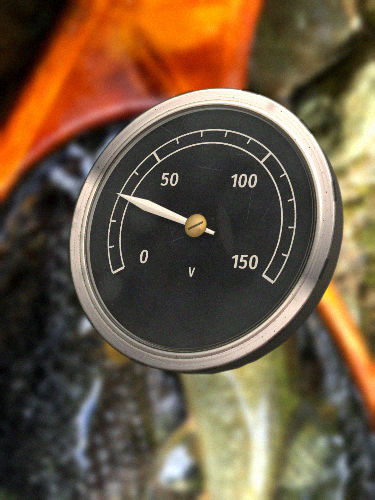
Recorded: 30; V
